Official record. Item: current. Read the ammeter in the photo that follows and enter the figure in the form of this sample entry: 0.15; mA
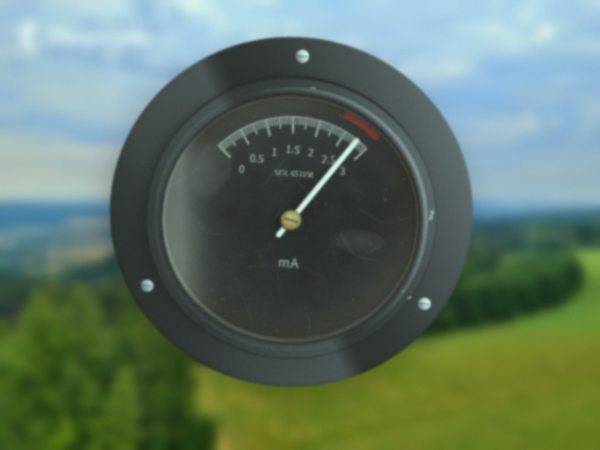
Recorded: 2.75; mA
